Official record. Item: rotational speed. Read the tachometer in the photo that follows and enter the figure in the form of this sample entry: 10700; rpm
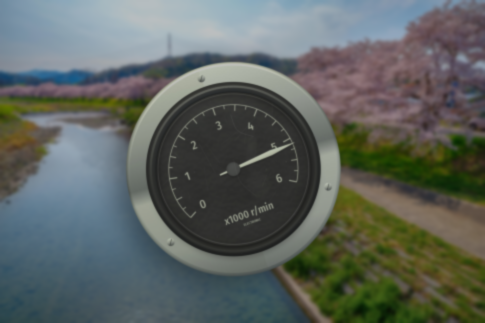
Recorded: 5125; rpm
